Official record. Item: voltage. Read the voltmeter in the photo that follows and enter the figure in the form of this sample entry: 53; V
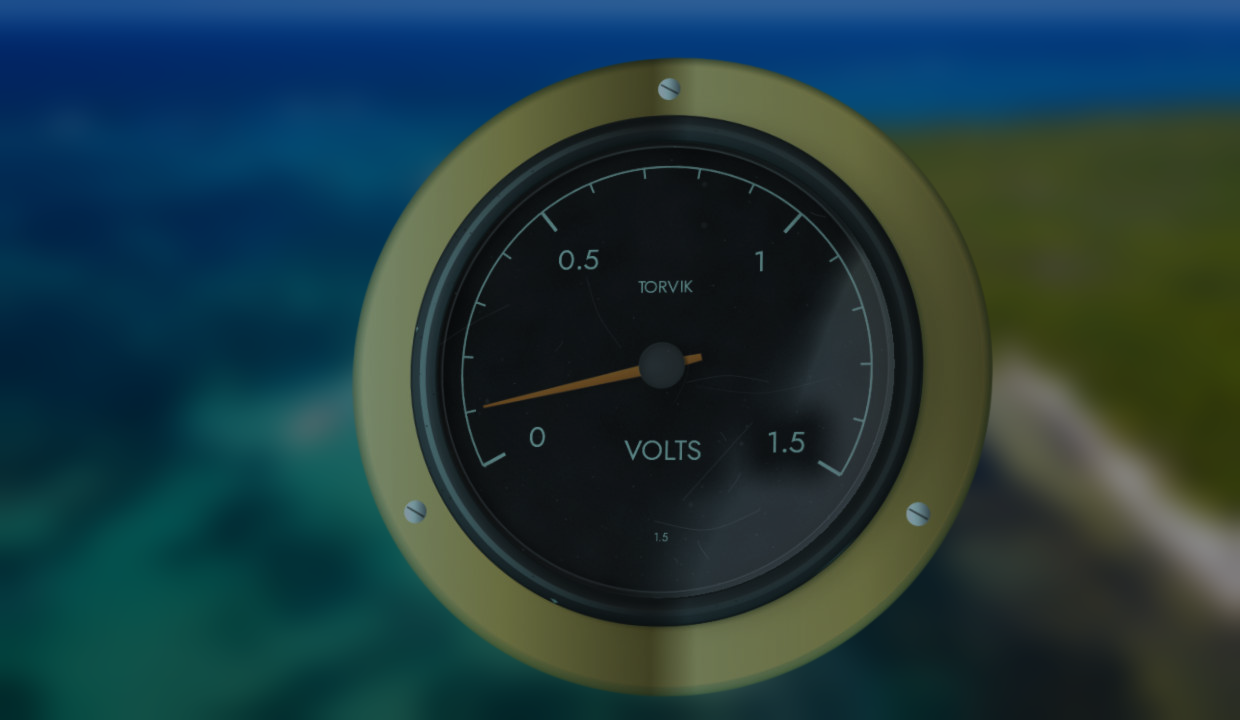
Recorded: 0.1; V
